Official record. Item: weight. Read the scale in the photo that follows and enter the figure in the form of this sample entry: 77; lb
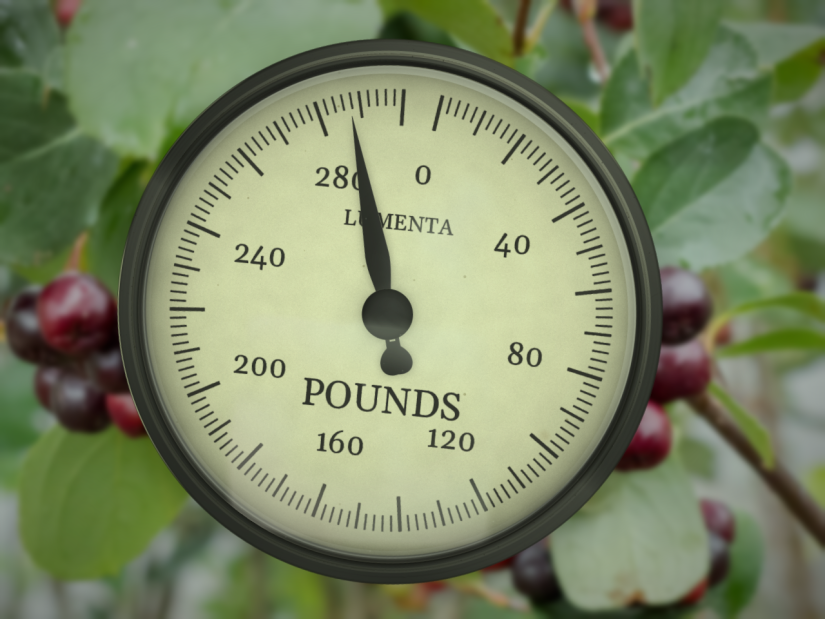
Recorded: 288; lb
